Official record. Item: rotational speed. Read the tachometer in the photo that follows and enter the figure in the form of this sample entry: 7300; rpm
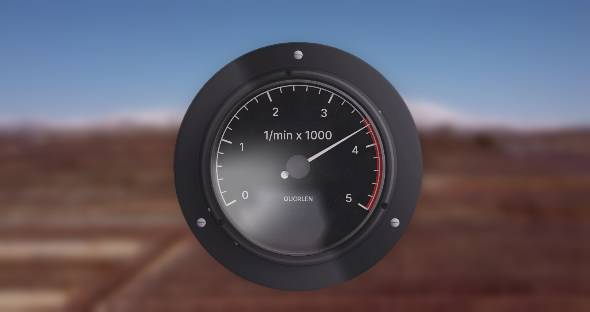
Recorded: 3700; rpm
